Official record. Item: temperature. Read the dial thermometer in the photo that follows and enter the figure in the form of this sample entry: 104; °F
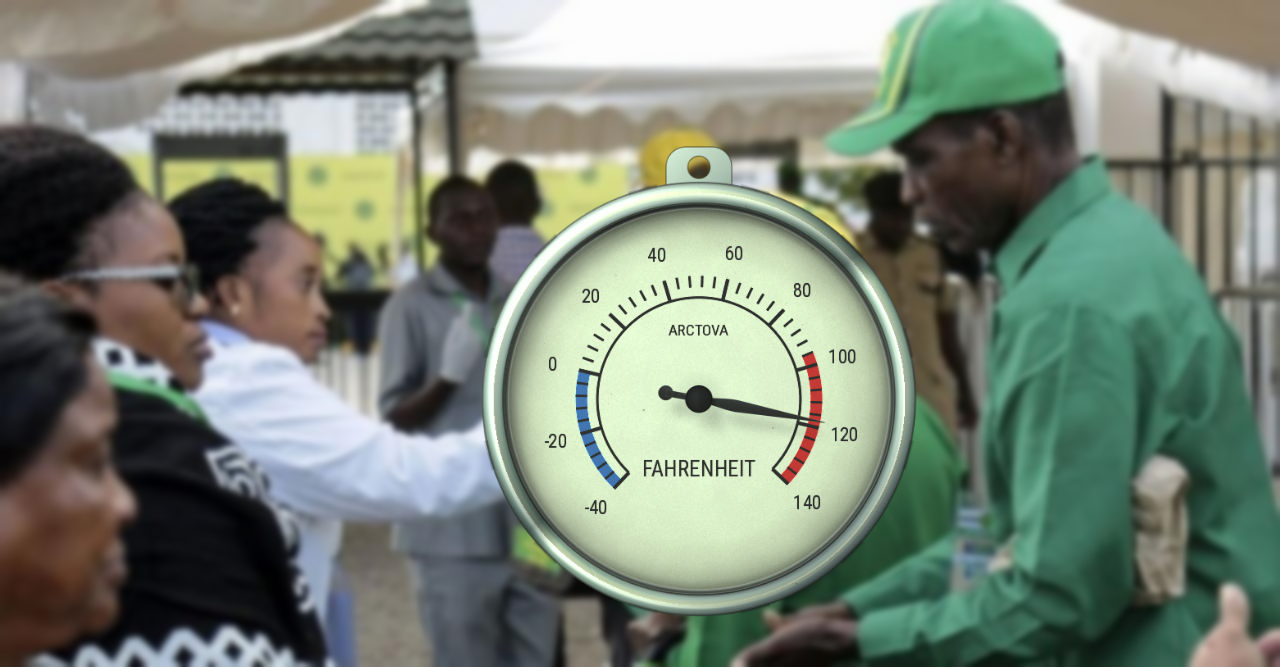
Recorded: 118; °F
